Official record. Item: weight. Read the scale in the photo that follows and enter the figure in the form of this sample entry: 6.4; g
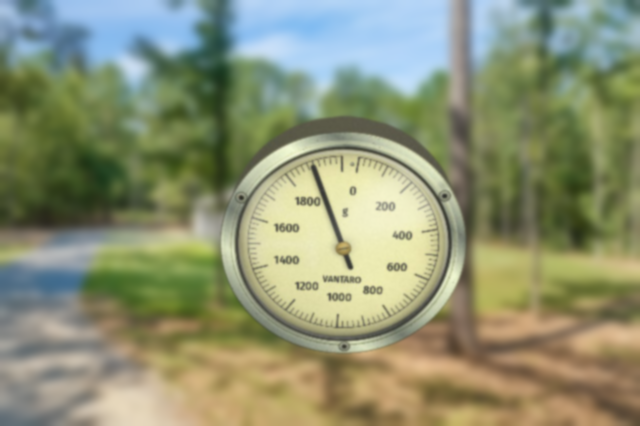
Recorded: 1900; g
